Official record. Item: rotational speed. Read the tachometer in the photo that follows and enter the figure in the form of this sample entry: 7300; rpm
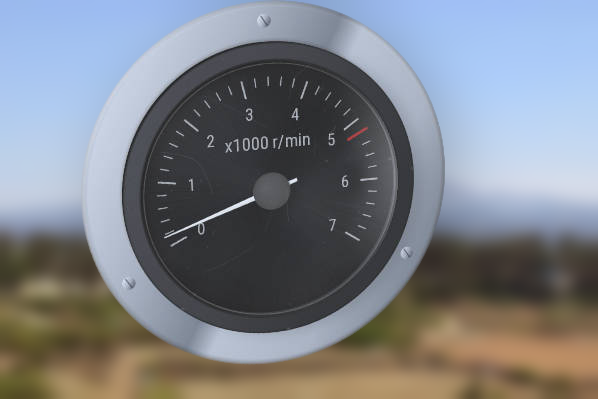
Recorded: 200; rpm
